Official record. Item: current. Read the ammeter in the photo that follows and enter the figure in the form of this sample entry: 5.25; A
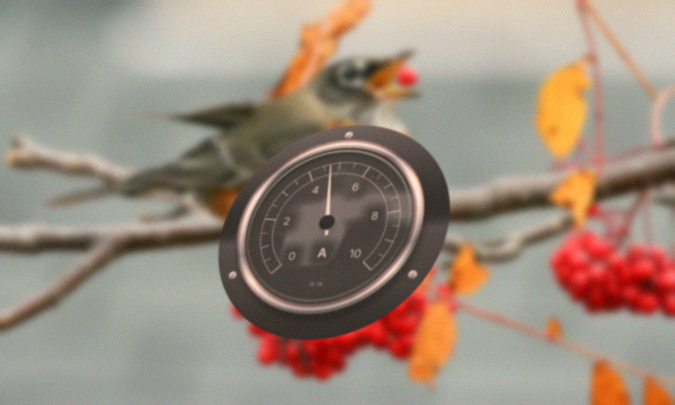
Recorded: 4.75; A
